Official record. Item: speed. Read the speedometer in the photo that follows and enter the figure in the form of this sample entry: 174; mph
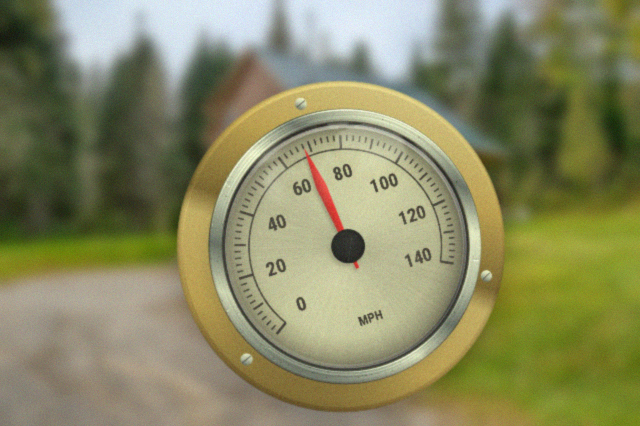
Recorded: 68; mph
